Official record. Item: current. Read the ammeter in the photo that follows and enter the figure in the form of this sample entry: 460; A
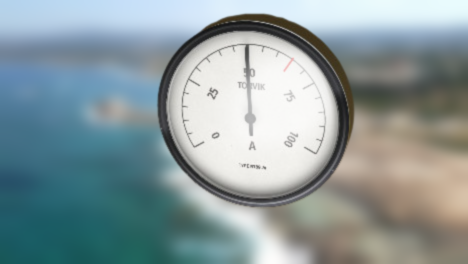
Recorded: 50; A
